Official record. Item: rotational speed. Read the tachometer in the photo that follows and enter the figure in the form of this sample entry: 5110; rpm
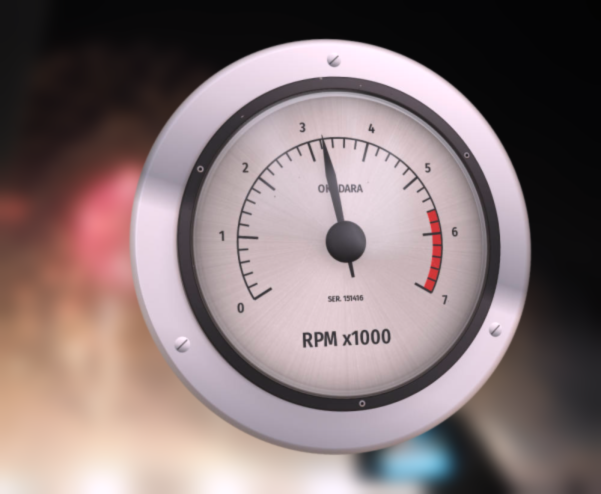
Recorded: 3200; rpm
